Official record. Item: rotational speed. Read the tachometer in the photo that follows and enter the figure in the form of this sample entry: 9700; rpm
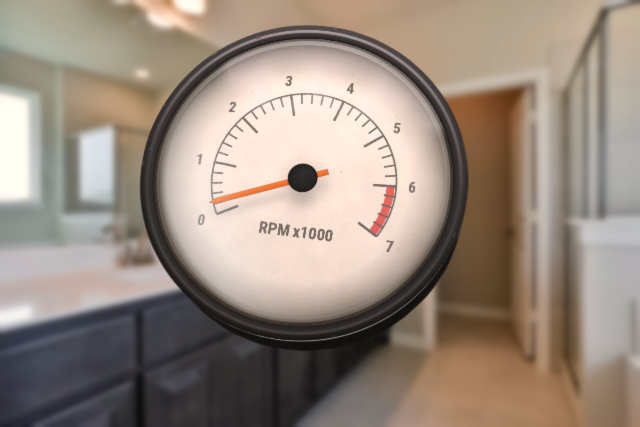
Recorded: 200; rpm
